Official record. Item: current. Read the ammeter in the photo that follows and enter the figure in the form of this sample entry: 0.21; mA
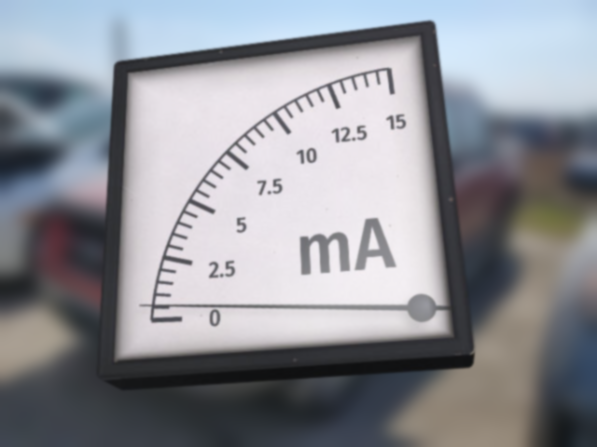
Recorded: 0.5; mA
